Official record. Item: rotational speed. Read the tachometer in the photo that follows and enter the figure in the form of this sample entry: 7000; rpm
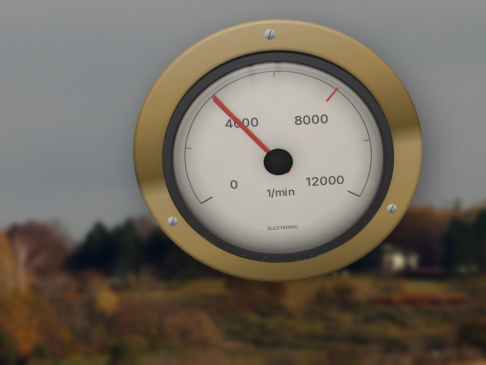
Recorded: 4000; rpm
